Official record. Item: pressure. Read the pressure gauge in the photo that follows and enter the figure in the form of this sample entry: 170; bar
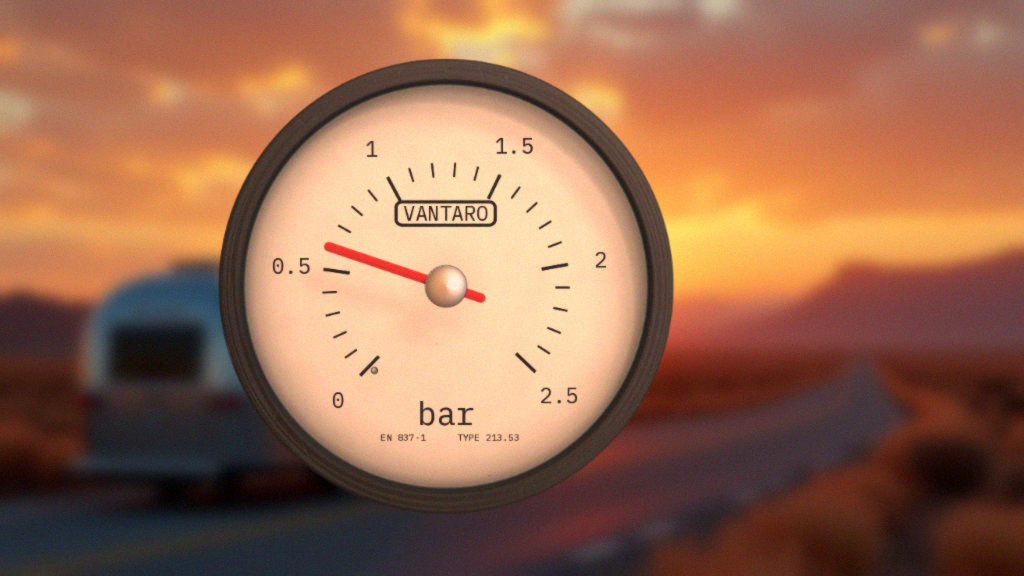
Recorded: 0.6; bar
